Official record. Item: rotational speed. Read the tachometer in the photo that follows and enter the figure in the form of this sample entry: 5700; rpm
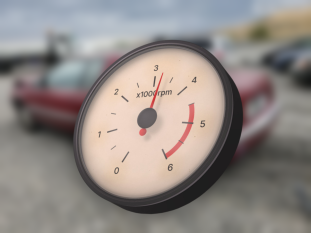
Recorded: 3250; rpm
